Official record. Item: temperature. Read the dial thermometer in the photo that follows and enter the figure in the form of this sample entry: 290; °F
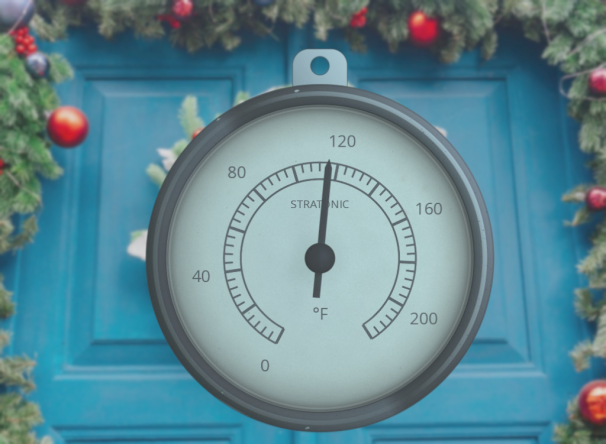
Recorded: 116; °F
